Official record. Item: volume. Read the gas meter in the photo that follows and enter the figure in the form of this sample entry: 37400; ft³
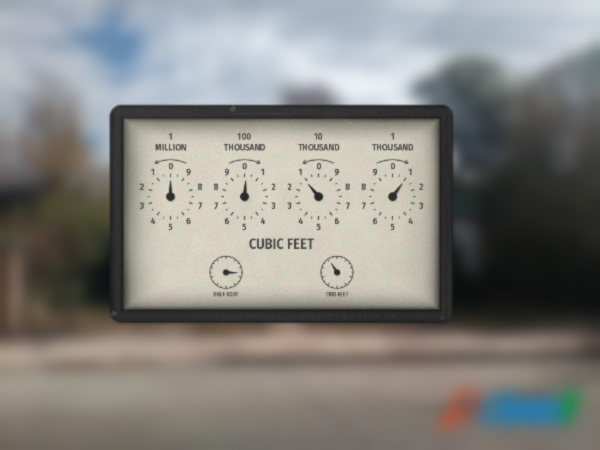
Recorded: 1100; ft³
